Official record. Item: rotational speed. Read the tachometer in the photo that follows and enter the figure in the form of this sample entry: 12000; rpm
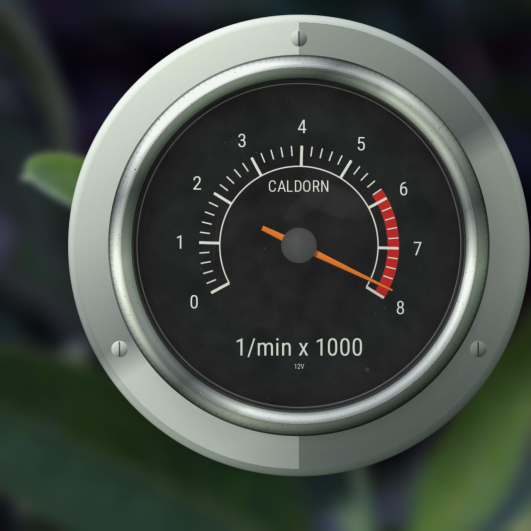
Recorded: 7800; rpm
